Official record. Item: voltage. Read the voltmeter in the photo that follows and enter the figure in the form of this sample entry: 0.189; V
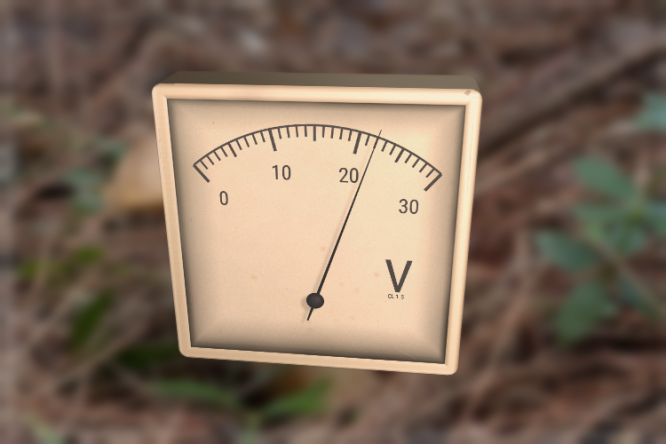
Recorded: 22; V
